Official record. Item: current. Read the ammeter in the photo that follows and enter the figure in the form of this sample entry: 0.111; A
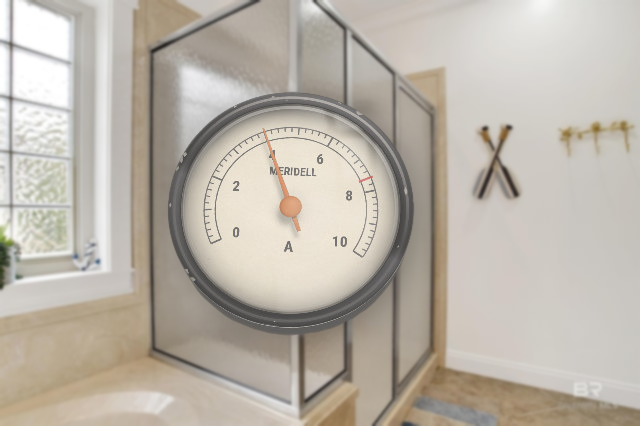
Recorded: 4; A
